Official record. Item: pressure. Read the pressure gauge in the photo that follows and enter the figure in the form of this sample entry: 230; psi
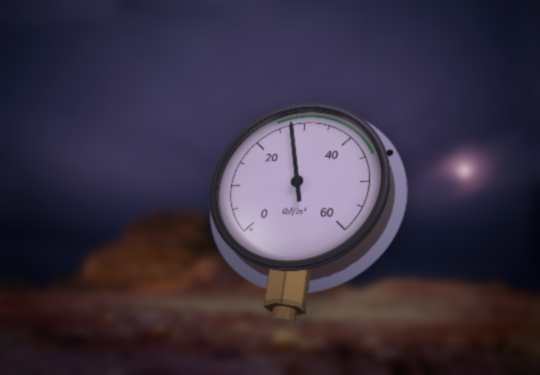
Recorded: 27.5; psi
